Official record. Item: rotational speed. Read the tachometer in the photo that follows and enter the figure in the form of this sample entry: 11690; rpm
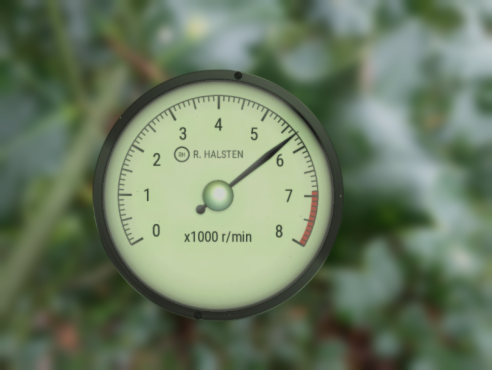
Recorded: 5700; rpm
